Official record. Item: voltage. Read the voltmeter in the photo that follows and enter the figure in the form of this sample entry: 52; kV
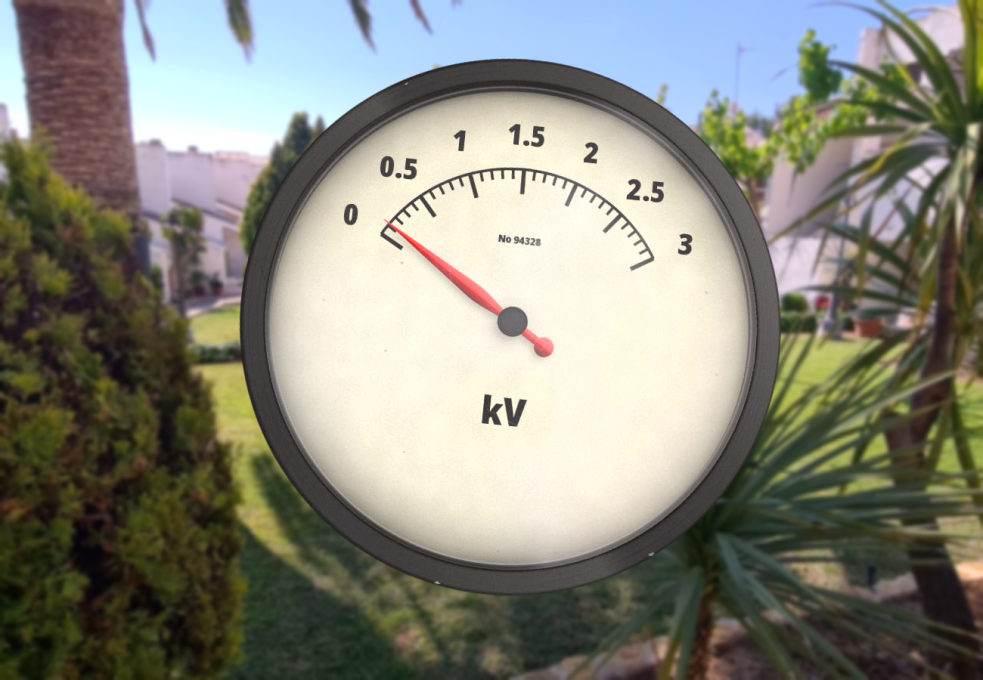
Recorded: 0.1; kV
